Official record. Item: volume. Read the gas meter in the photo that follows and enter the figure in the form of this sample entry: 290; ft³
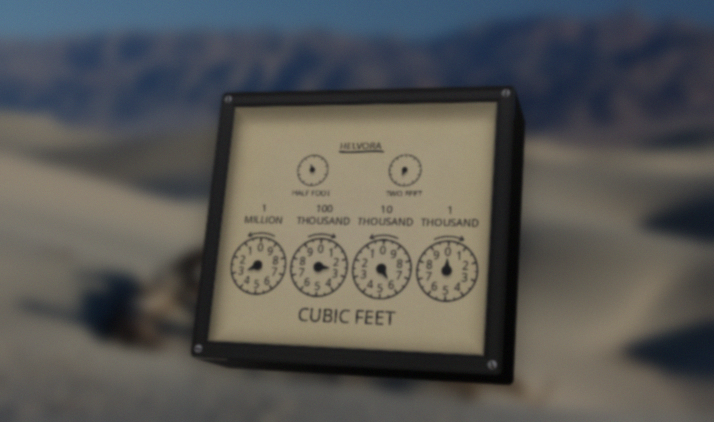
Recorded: 326000; ft³
